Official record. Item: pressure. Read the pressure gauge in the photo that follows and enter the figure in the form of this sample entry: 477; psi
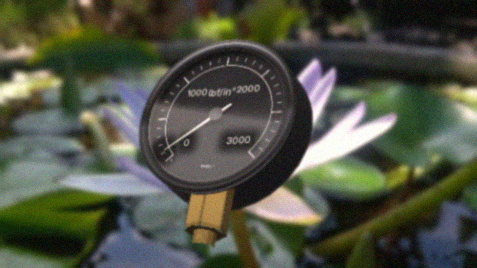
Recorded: 100; psi
